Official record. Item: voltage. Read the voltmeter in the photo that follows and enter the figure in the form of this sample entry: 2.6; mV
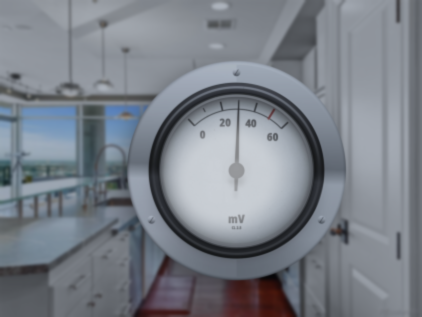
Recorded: 30; mV
